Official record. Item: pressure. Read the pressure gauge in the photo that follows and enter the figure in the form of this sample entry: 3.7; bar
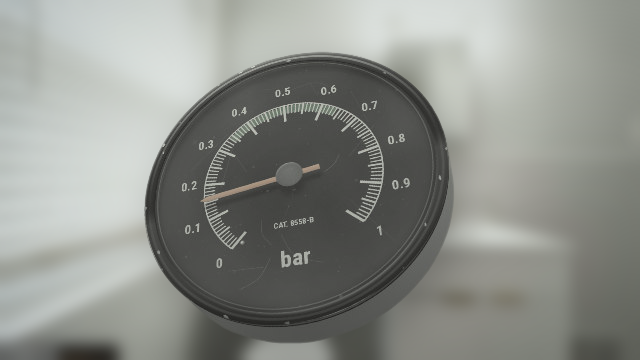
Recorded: 0.15; bar
